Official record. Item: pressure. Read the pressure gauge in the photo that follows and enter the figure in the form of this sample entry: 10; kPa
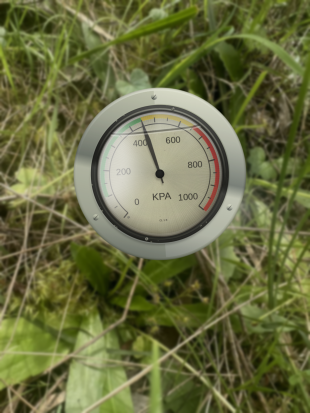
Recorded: 450; kPa
